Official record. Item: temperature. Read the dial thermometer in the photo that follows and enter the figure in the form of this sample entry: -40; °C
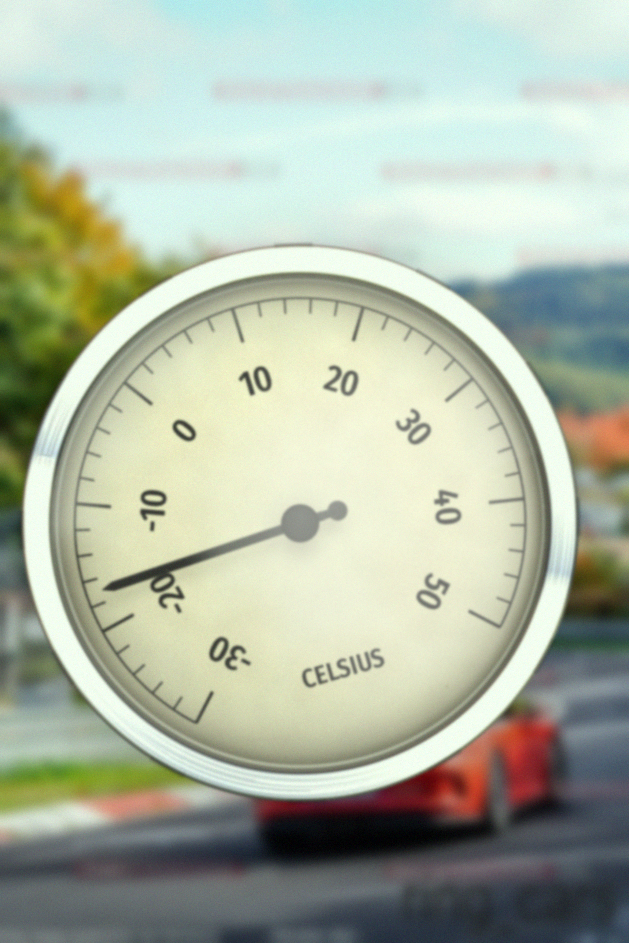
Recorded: -17; °C
